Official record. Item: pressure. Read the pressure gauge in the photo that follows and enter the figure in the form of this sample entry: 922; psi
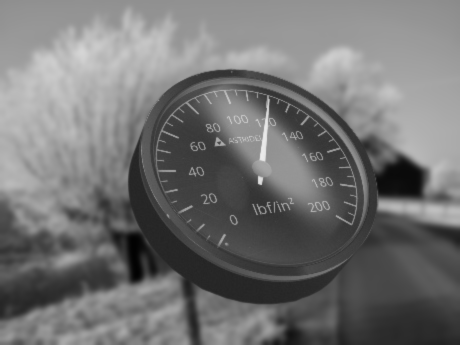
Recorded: 120; psi
